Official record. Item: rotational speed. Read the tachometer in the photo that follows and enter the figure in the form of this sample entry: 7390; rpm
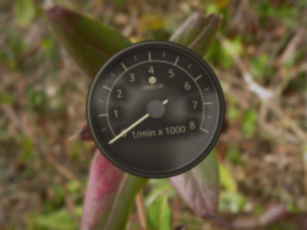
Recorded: 0; rpm
